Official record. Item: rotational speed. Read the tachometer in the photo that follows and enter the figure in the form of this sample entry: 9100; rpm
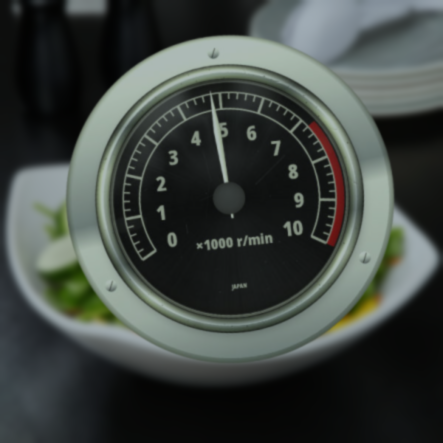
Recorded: 4800; rpm
